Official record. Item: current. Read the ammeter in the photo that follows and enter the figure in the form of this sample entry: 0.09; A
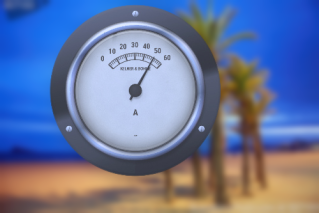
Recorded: 50; A
